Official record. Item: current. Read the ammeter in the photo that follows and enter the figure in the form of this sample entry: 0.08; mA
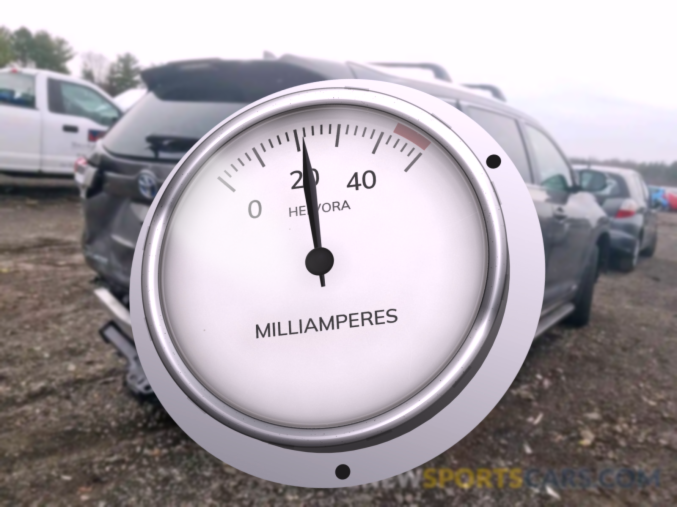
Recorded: 22; mA
